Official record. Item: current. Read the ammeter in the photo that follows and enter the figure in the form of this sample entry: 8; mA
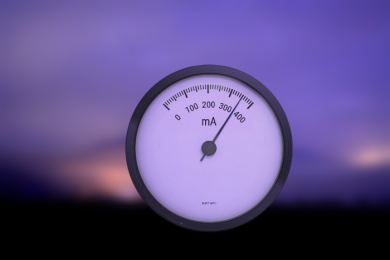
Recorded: 350; mA
